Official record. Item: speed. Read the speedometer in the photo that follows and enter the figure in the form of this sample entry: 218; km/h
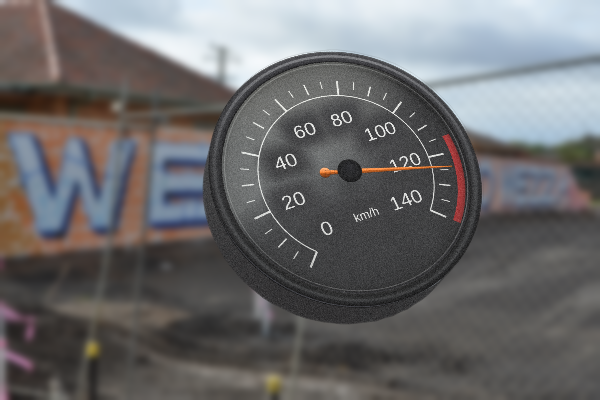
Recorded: 125; km/h
